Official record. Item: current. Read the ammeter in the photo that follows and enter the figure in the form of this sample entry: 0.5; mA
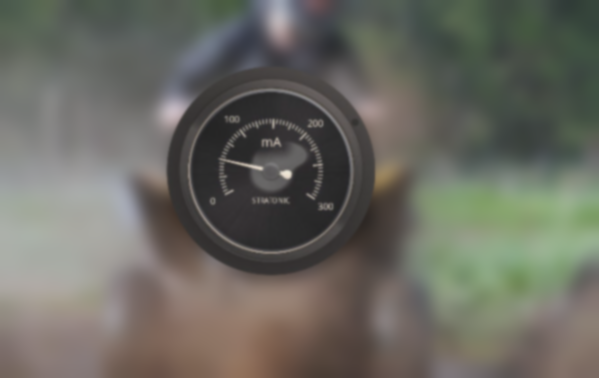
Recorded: 50; mA
